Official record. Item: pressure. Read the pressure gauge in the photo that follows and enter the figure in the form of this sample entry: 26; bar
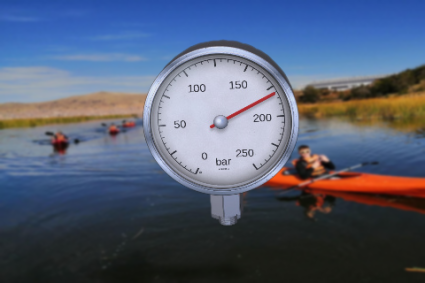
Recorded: 180; bar
